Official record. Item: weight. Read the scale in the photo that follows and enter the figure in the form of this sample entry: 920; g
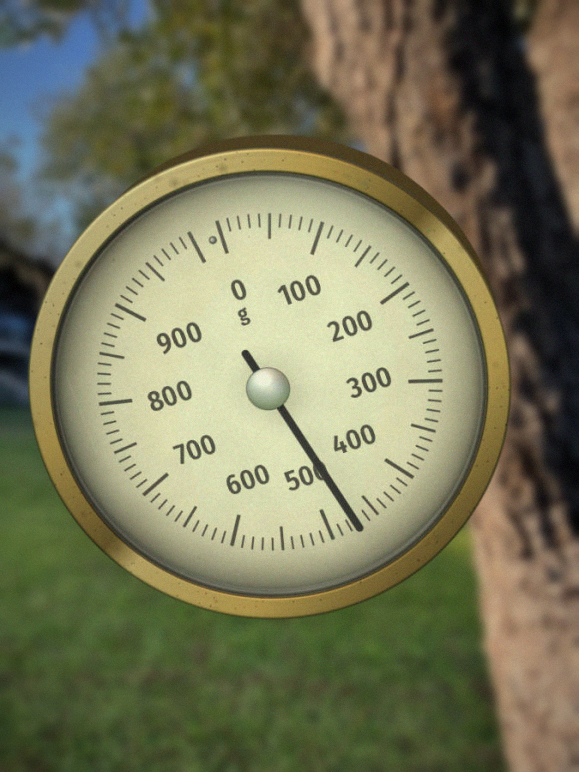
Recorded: 470; g
